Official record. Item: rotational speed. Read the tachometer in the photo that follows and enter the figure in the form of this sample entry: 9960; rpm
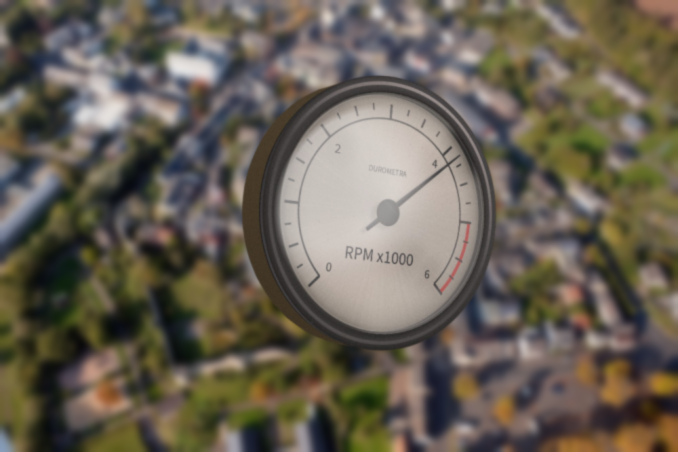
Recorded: 4125; rpm
